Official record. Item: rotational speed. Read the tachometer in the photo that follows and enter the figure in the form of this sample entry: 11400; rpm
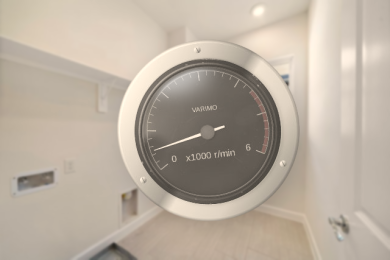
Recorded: 500; rpm
